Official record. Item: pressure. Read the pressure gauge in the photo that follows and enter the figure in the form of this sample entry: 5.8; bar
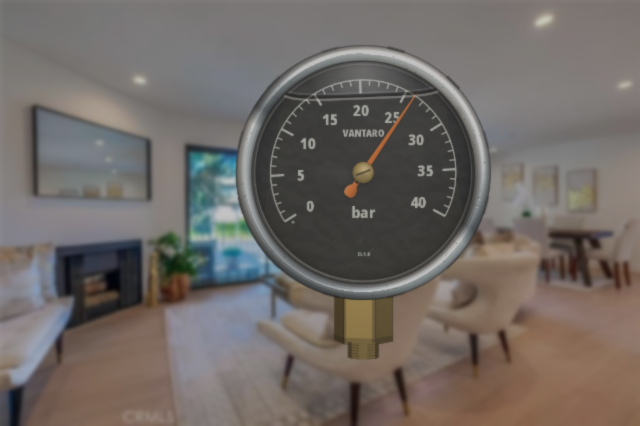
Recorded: 26; bar
